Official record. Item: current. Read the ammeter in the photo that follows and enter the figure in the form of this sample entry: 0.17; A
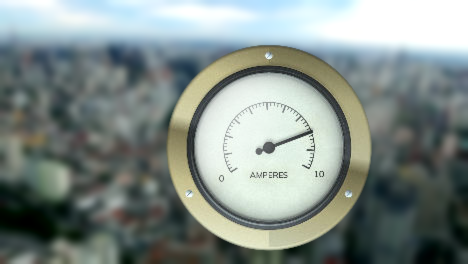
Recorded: 8; A
